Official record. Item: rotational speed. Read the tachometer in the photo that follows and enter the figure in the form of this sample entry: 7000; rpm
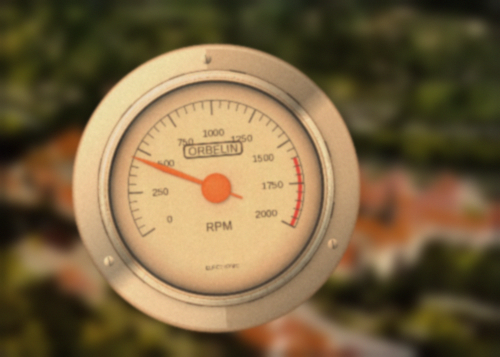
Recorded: 450; rpm
